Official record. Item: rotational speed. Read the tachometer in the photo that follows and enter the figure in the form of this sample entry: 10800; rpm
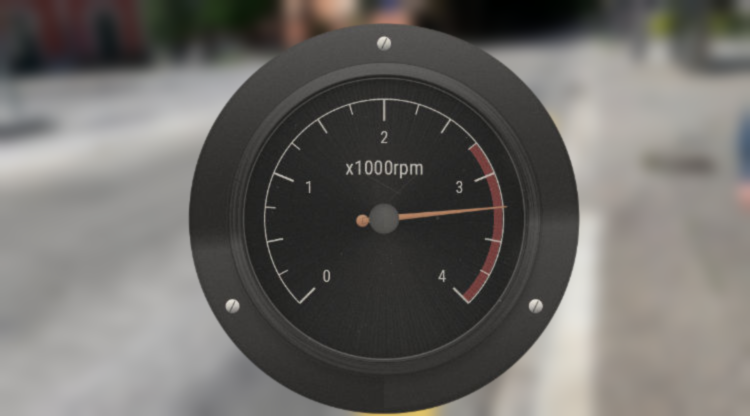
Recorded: 3250; rpm
